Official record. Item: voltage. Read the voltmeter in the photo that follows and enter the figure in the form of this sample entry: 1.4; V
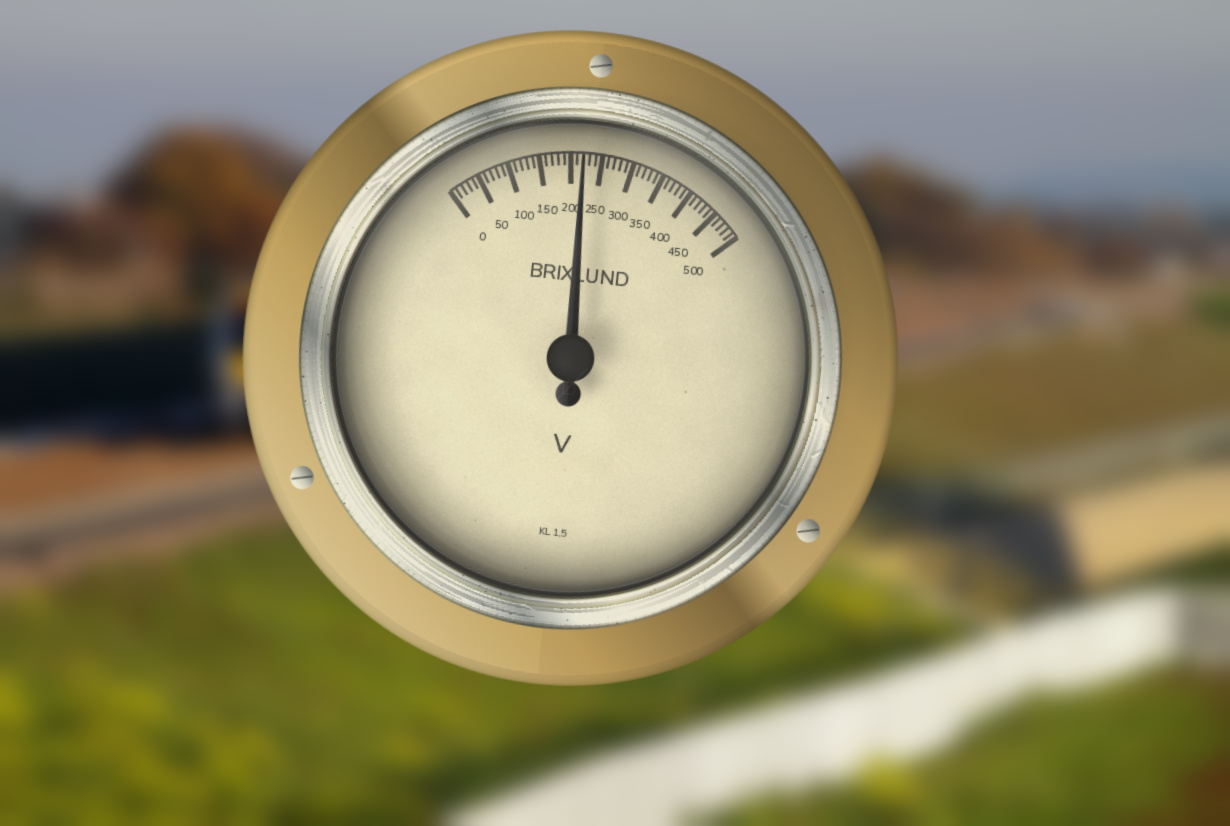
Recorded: 220; V
